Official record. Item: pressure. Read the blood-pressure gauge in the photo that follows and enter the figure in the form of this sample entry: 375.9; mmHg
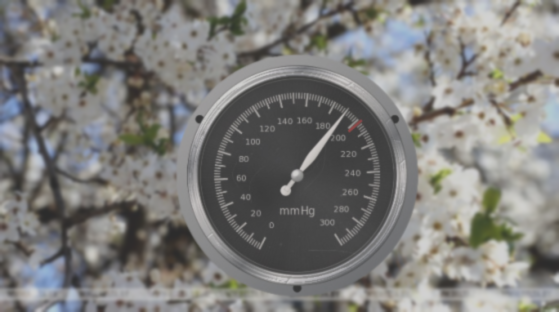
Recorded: 190; mmHg
